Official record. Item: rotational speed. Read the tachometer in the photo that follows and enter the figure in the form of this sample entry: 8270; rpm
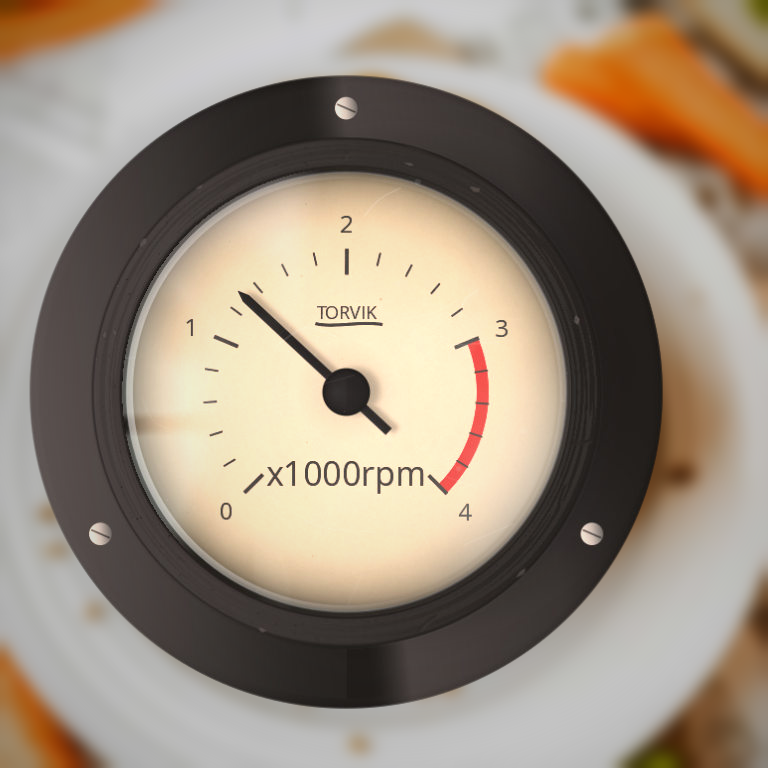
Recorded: 1300; rpm
